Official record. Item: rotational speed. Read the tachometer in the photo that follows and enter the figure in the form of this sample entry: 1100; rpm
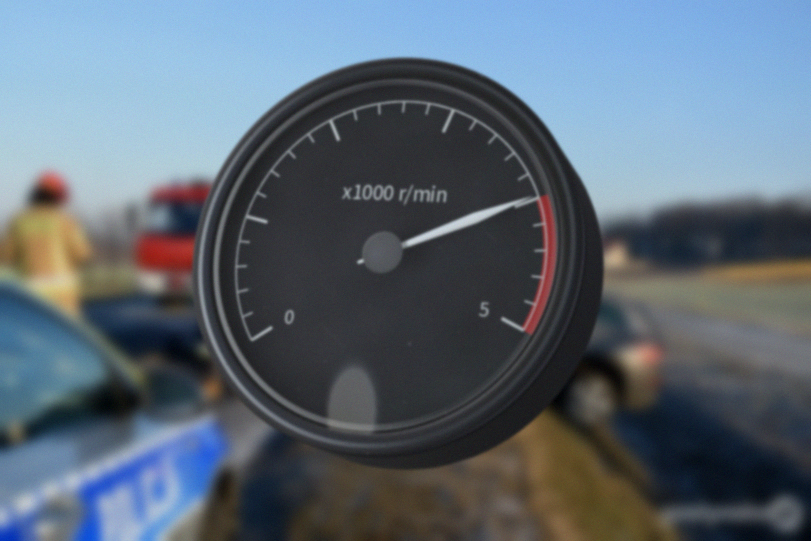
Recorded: 4000; rpm
